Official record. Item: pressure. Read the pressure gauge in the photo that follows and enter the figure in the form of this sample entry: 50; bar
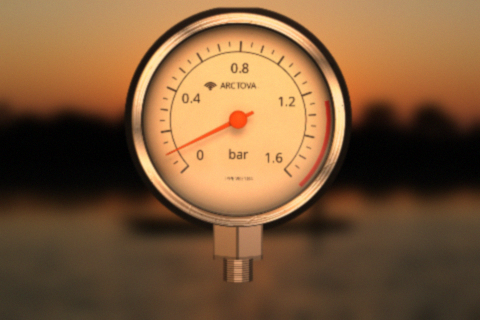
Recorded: 0.1; bar
